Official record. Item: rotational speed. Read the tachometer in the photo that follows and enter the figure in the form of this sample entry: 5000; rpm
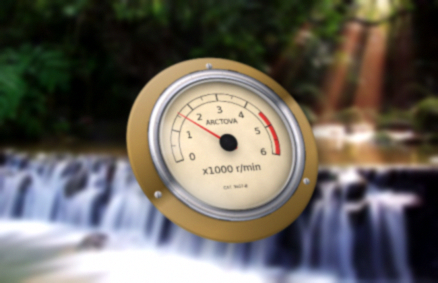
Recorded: 1500; rpm
